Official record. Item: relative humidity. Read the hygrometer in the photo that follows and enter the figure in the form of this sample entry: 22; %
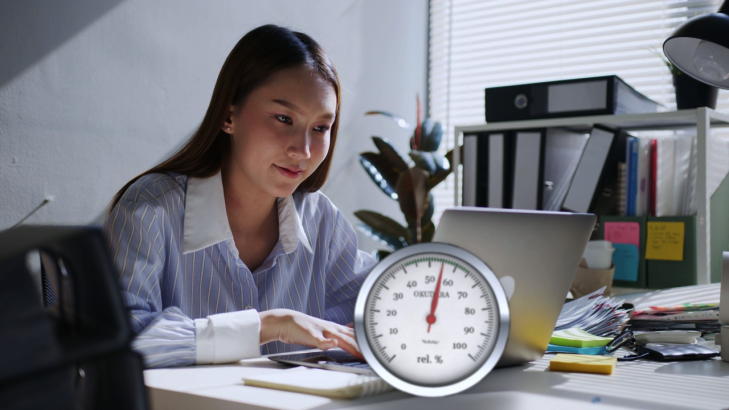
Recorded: 55; %
